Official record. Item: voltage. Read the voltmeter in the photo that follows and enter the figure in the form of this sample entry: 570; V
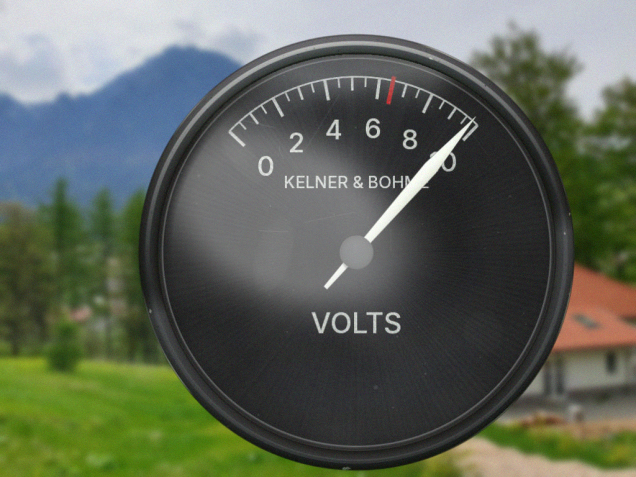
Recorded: 9.75; V
